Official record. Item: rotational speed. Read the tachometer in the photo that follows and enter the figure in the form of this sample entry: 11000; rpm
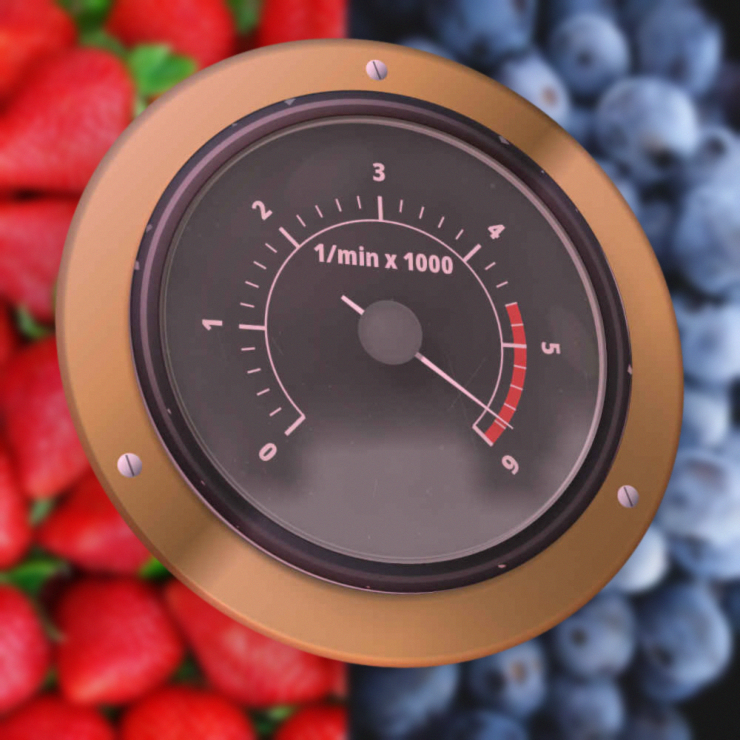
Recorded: 5800; rpm
